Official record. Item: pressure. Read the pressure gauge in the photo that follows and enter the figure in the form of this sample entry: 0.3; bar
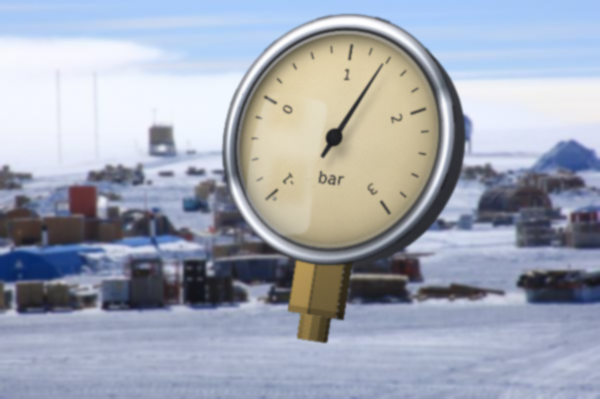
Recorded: 1.4; bar
